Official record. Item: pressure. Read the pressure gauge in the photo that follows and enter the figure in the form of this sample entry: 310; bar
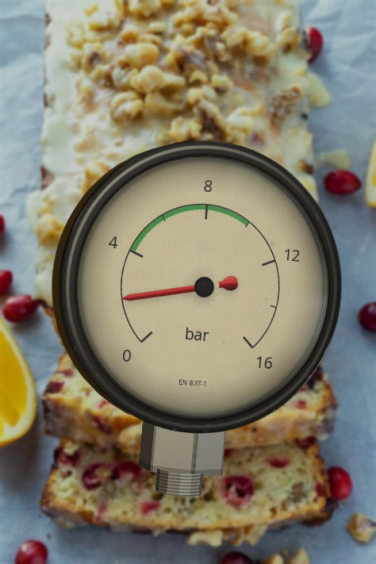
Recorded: 2; bar
